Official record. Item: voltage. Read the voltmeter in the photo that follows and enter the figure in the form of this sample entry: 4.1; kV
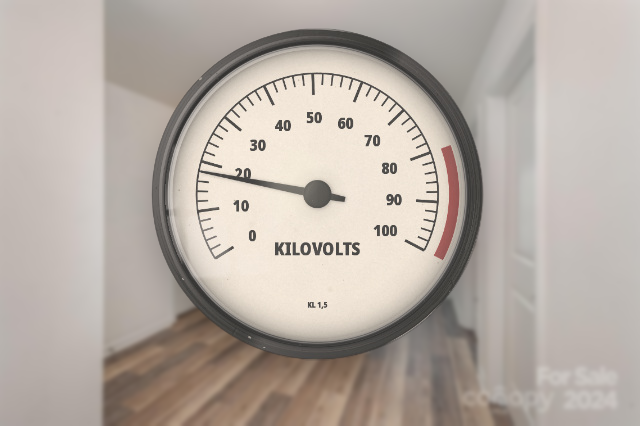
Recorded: 18; kV
